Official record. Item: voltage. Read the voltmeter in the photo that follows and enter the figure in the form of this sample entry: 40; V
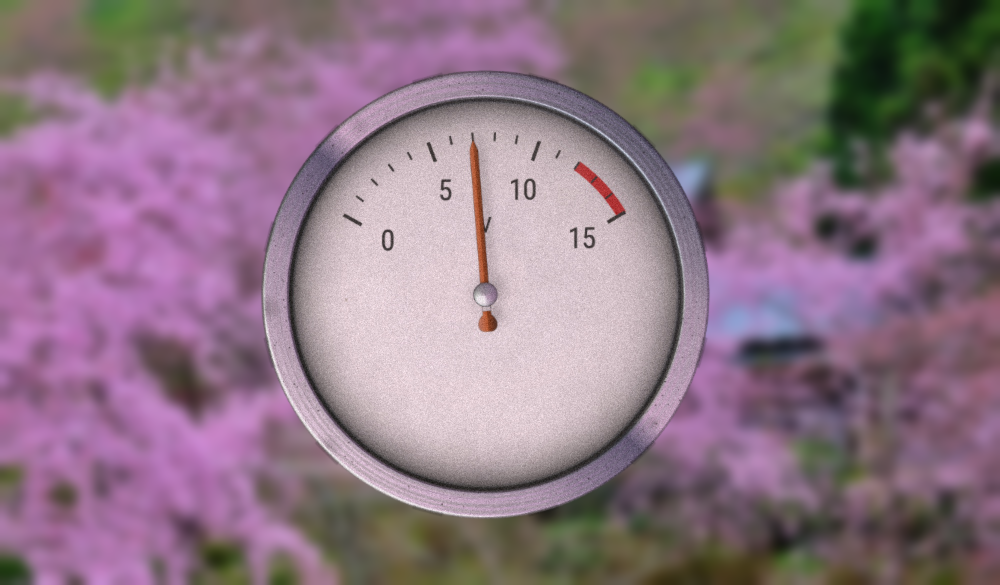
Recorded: 7; V
